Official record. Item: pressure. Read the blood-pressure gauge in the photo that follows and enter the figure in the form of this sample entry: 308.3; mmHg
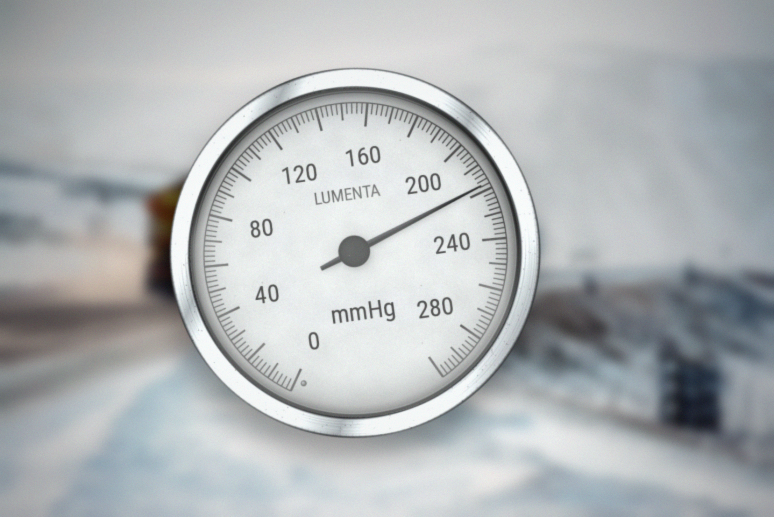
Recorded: 218; mmHg
